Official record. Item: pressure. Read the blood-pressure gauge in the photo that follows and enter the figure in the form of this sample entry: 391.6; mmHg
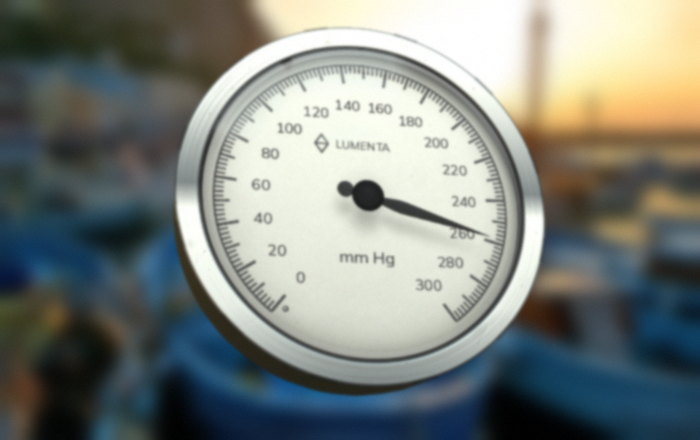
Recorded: 260; mmHg
